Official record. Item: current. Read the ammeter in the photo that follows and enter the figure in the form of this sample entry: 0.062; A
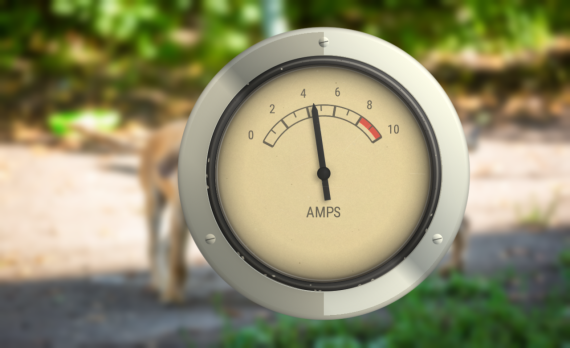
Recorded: 4.5; A
